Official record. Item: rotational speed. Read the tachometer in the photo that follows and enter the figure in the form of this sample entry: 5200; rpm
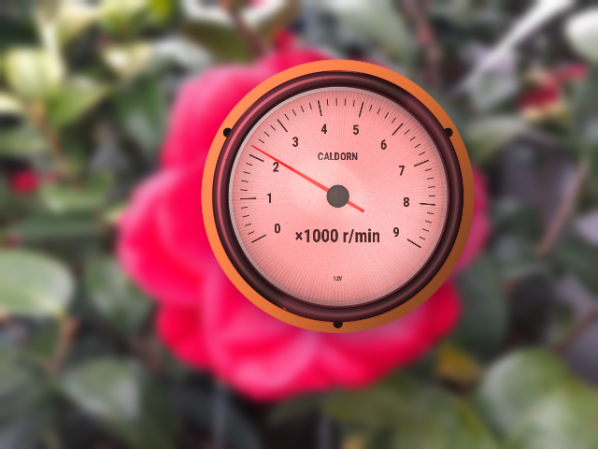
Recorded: 2200; rpm
